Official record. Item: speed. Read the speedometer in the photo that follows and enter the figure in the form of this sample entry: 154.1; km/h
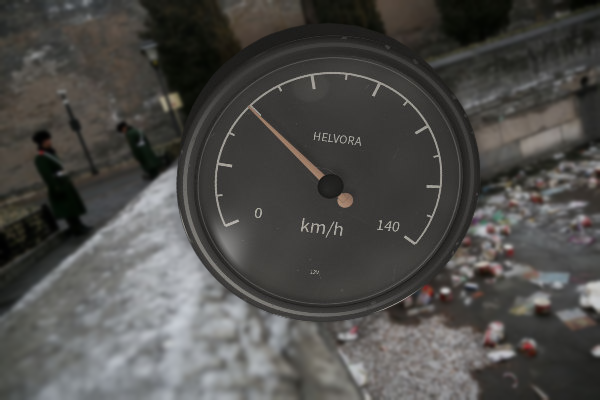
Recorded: 40; km/h
